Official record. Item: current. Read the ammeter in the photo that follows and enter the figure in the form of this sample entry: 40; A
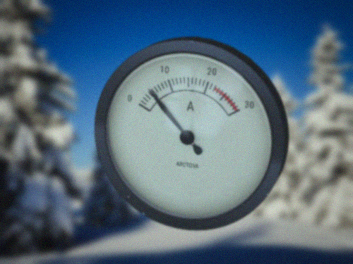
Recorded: 5; A
